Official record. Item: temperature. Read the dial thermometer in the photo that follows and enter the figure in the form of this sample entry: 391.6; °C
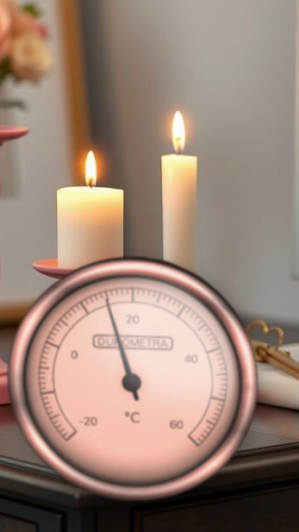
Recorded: 15; °C
